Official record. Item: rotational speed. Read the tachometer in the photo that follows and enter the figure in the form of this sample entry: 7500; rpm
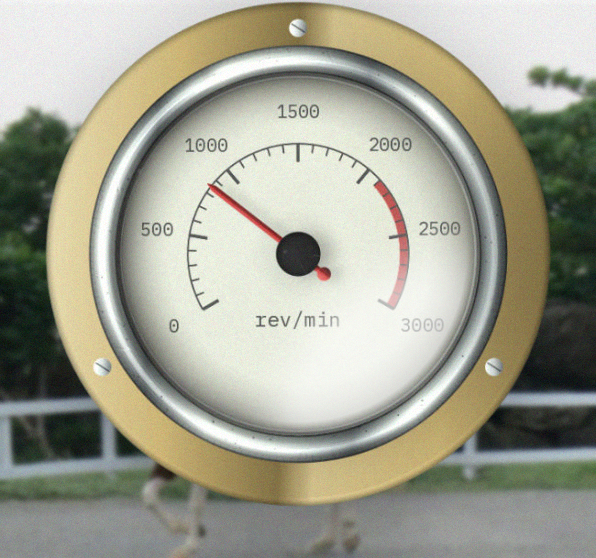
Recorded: 850; rpm
